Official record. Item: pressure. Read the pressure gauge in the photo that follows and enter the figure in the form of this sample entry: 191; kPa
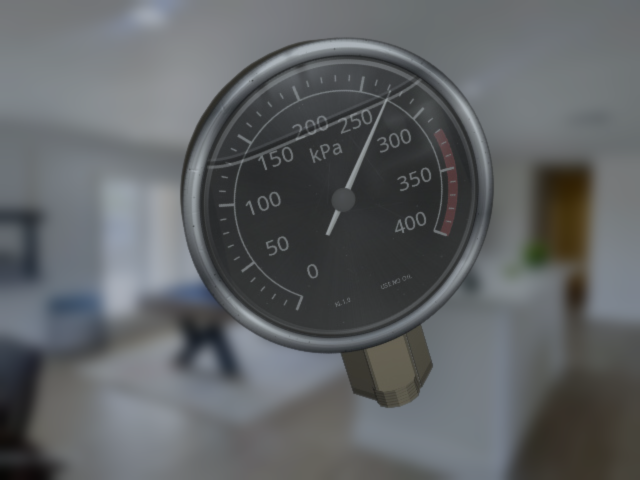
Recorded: 270; kPa
